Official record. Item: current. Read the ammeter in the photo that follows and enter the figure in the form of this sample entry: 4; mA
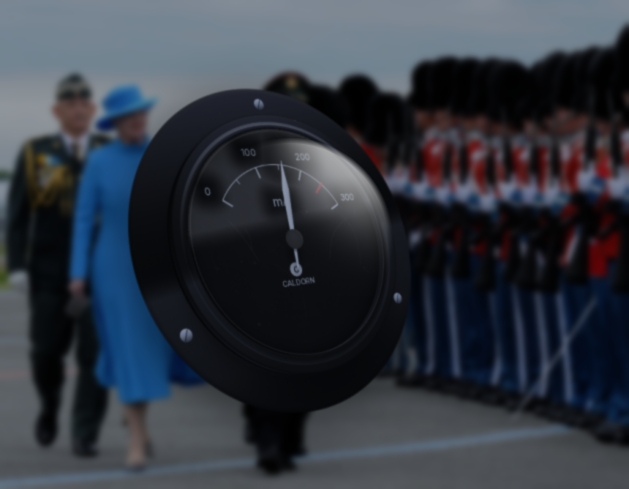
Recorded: 150; mA
